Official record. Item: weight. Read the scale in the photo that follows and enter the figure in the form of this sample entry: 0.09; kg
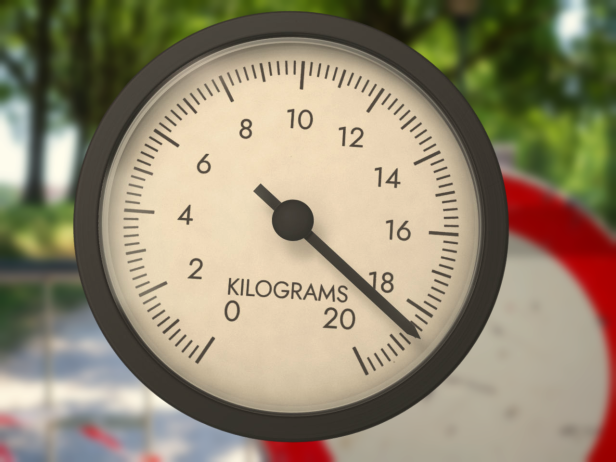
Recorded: 18.6; kg
